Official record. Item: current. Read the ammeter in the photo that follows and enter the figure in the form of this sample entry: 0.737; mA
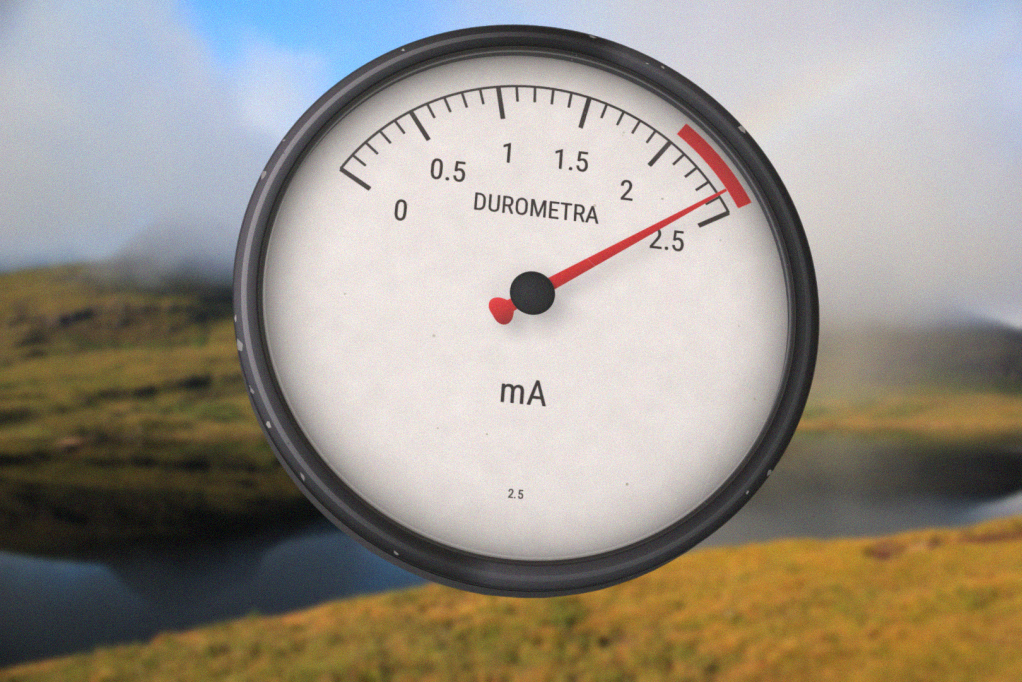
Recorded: 2.4; mA
